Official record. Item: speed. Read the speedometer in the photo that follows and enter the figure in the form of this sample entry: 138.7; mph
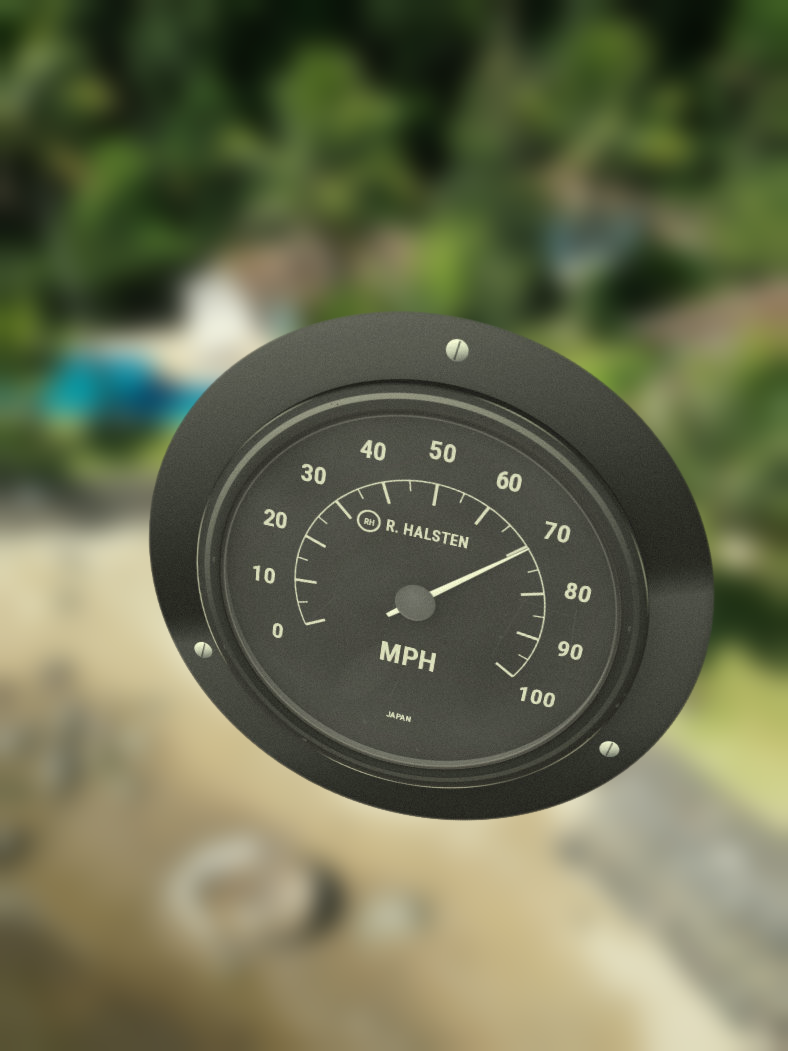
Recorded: 70; mph
